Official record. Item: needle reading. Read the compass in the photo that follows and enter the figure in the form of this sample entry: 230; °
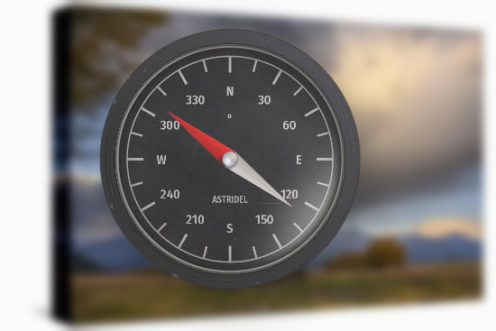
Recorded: 307.5; °
